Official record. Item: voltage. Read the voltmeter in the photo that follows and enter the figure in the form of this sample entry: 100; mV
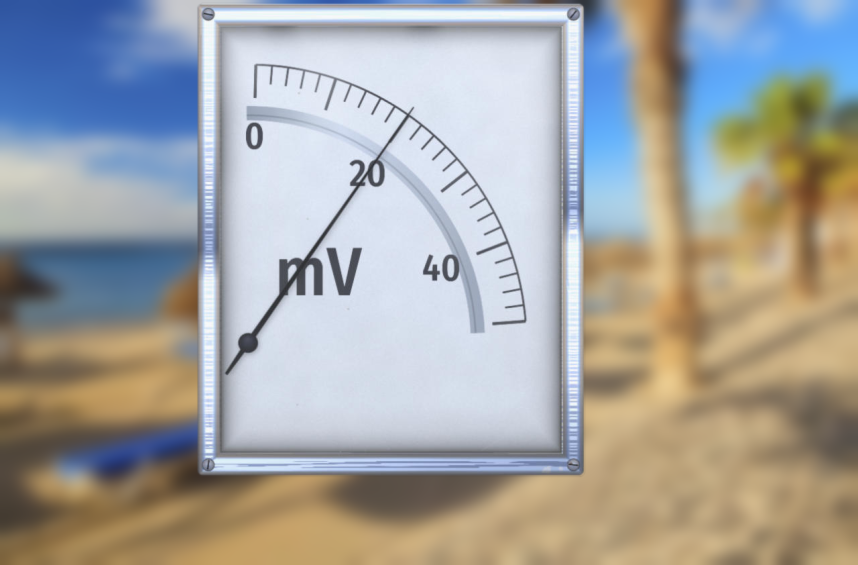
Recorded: 20; mV
